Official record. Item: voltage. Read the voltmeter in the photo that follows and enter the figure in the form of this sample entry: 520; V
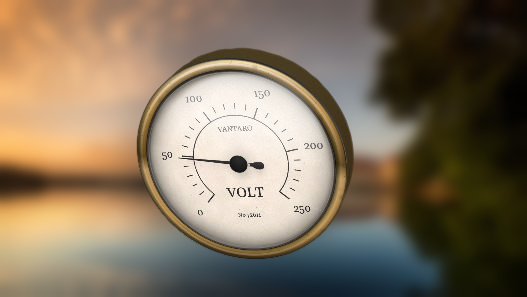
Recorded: 50; V
